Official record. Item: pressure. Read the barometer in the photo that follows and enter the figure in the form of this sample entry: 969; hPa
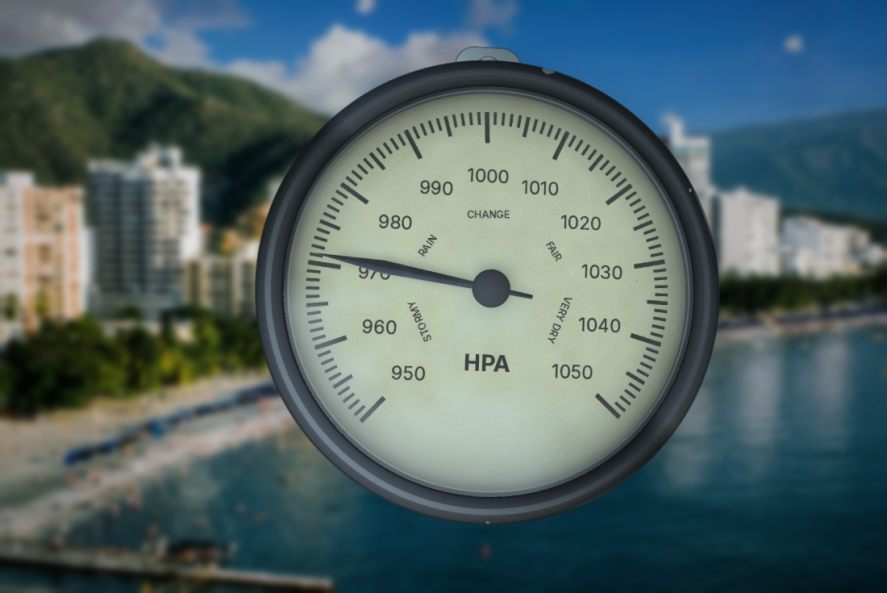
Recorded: 971; hPa
